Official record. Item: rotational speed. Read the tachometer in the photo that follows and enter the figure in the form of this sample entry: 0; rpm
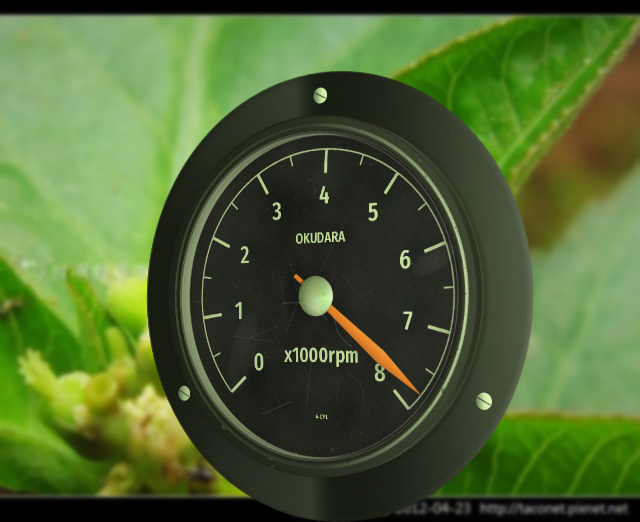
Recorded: 7750; rpm
